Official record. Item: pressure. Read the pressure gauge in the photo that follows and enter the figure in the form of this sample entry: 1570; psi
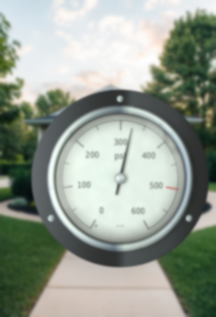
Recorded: 325; psi
